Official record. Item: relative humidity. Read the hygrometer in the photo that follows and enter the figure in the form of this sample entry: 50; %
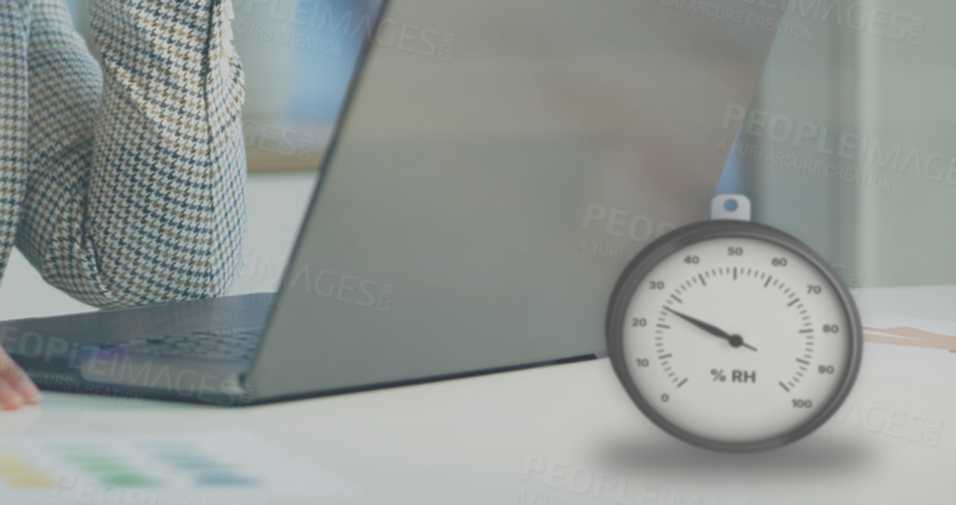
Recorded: 26; %
